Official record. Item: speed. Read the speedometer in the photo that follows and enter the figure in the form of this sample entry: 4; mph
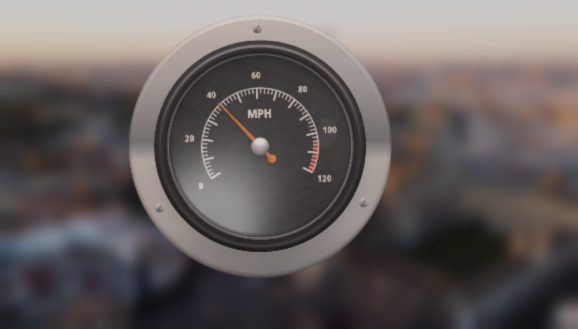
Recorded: 40; mph
